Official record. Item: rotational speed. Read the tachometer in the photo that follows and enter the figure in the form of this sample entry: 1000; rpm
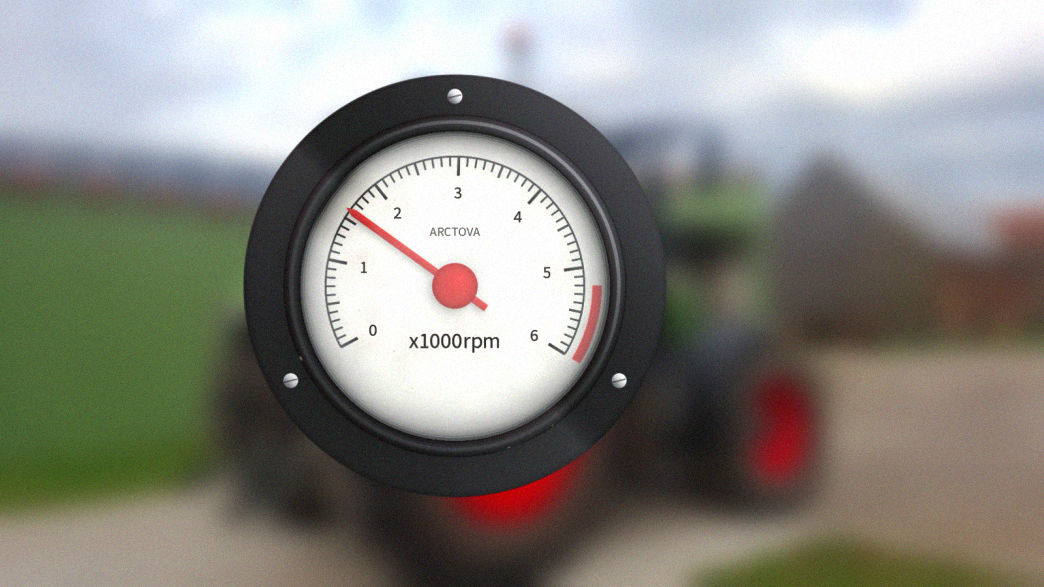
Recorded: 1600; rpm
